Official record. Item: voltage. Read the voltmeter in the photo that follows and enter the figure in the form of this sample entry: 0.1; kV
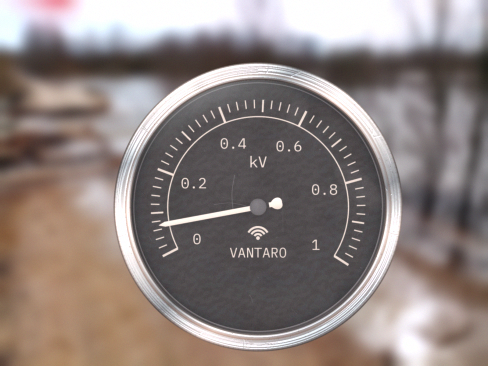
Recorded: 0.07; kV
